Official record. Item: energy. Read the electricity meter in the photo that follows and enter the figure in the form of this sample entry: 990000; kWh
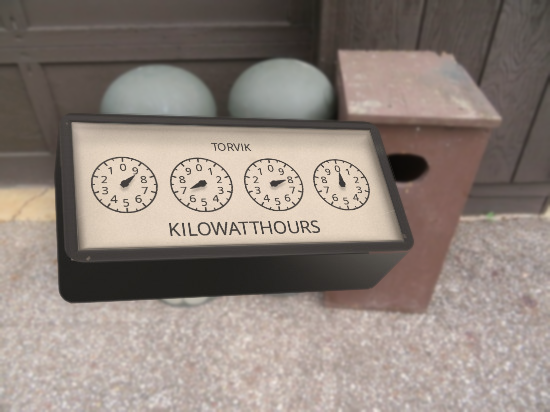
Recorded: 8680; kWh
